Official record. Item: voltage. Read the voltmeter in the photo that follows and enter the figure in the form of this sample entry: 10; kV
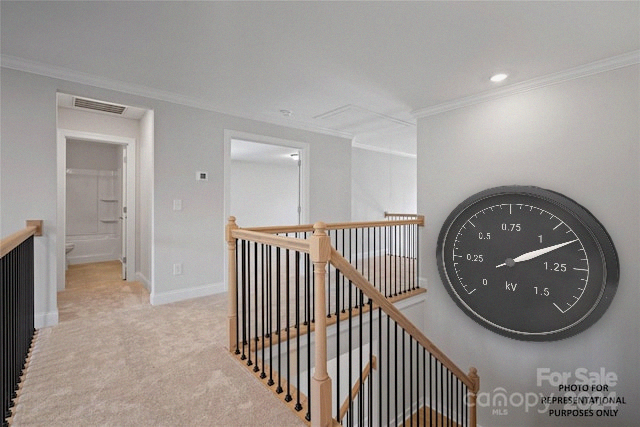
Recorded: 1.1; kV
